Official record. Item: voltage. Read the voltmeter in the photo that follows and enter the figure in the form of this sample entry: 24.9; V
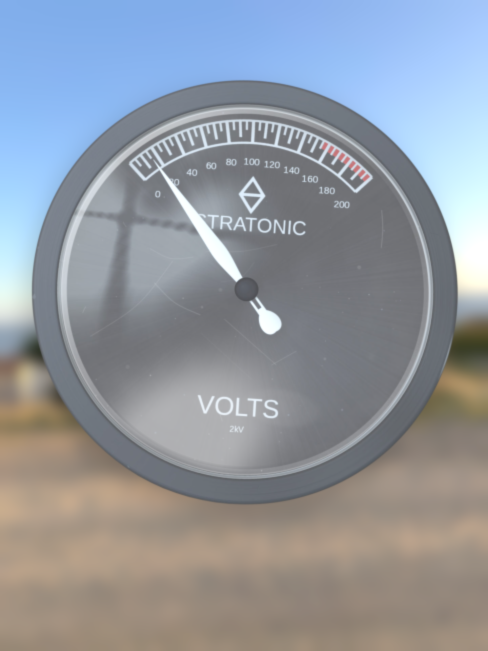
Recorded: 15; V
